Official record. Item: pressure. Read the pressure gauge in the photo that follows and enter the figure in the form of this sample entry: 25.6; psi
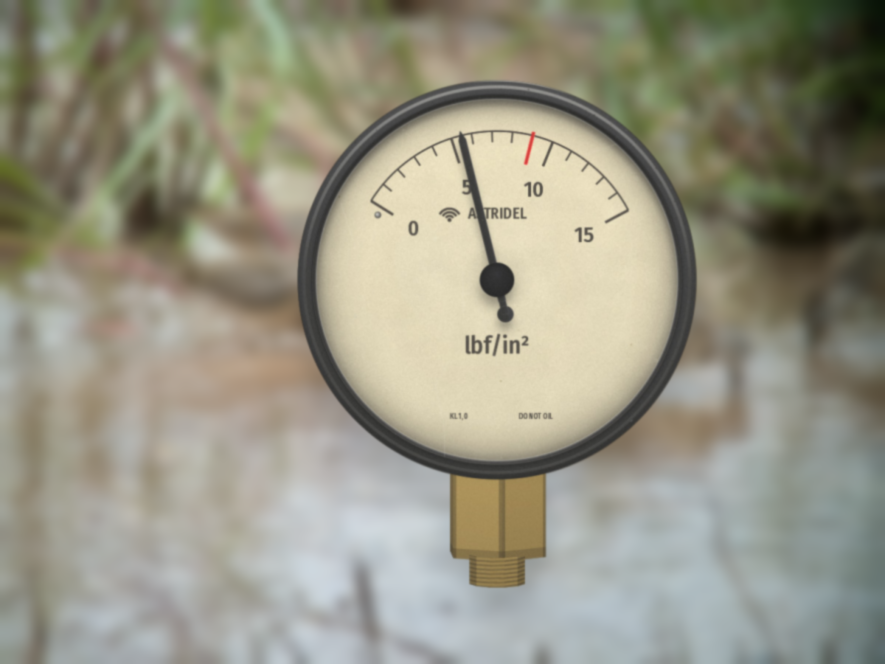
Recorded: 5.5; psi
